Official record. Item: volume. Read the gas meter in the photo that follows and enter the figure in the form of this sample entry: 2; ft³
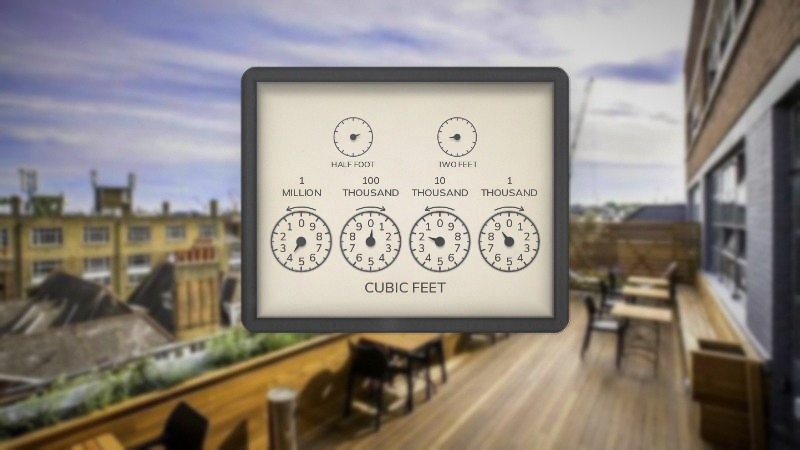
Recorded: 401900; ft³
